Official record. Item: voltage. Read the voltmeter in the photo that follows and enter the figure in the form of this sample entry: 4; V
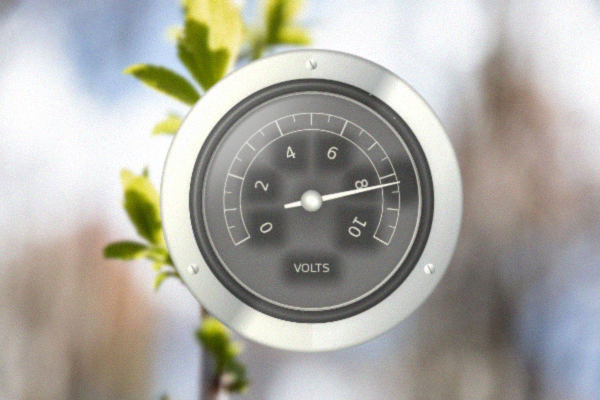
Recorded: 8.25; V
